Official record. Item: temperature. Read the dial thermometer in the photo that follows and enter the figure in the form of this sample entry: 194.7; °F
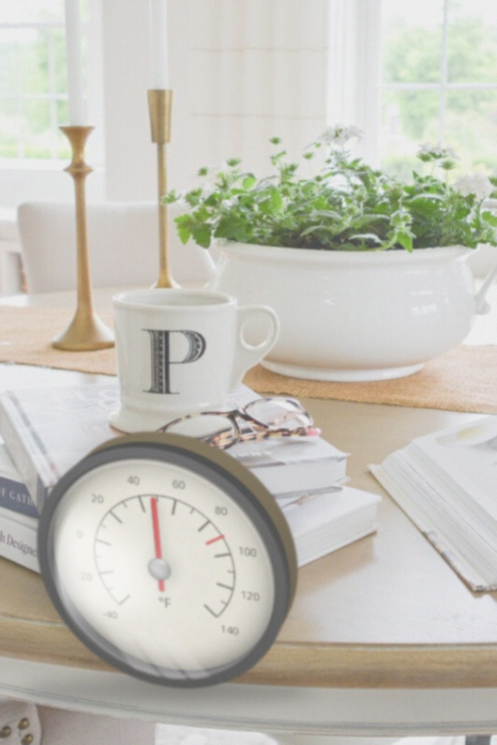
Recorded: 50; °F
